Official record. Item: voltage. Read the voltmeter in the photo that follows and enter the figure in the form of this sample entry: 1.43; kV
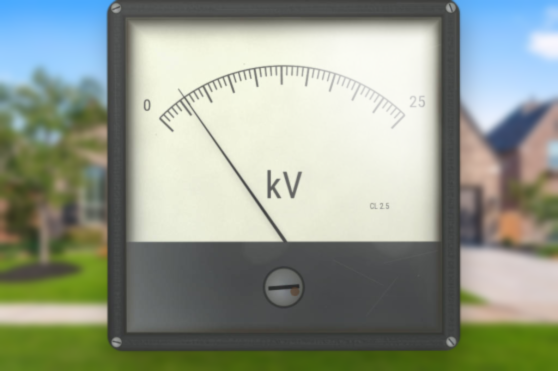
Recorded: 3; kV
